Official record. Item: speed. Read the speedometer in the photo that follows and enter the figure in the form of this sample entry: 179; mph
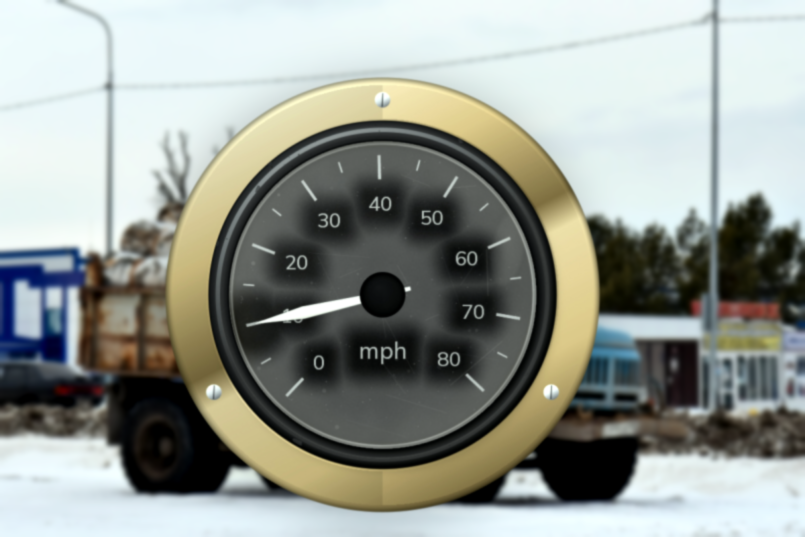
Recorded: 10; mph
